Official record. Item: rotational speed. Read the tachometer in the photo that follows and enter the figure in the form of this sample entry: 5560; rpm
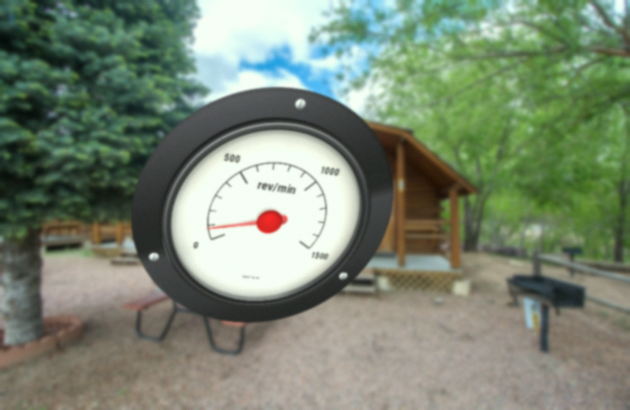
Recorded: 100; rpm
